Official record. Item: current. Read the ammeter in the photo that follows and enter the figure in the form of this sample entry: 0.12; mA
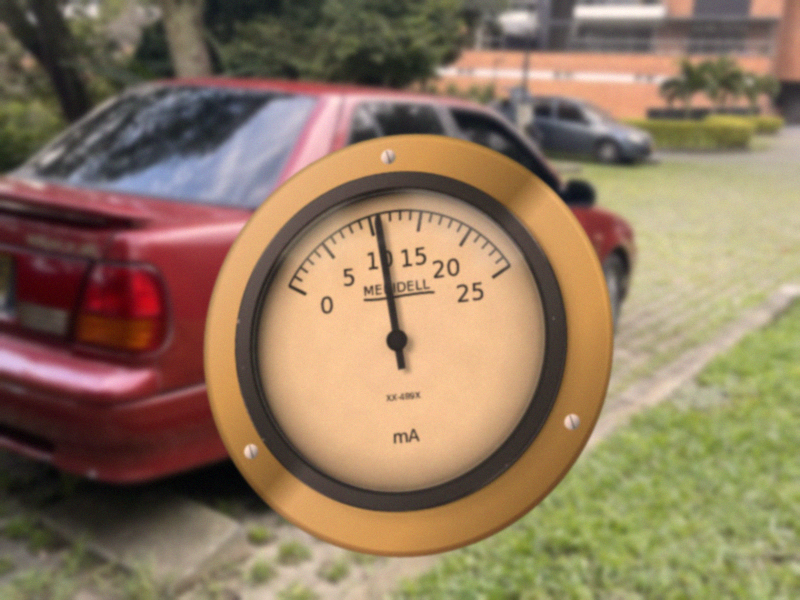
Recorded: 11; mA
